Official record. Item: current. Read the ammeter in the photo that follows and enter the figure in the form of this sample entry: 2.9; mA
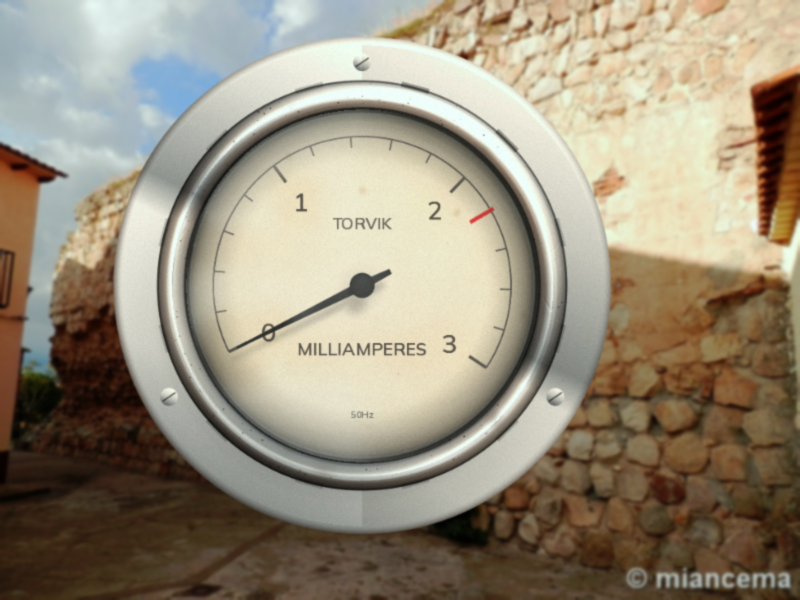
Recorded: 0; mA
